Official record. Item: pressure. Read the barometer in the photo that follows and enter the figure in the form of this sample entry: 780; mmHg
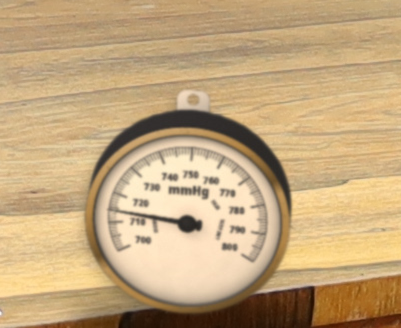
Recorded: 715; mmHg
